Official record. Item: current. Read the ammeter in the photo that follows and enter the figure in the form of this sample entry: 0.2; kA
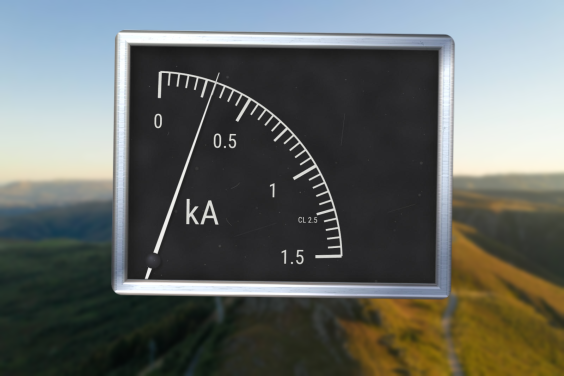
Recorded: 0.3; kA
